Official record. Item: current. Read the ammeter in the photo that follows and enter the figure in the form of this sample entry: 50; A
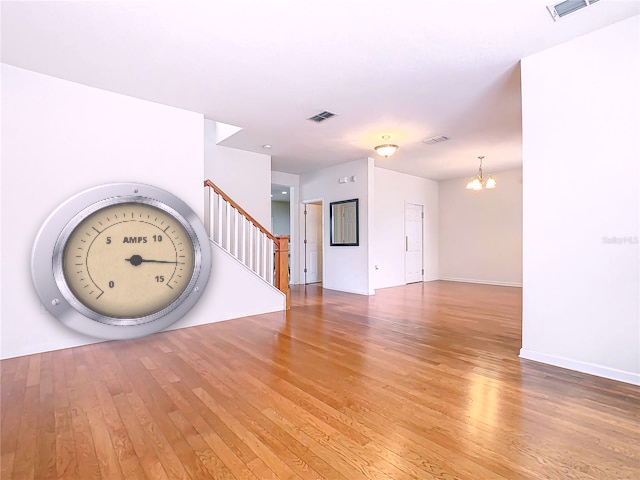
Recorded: 13; A
